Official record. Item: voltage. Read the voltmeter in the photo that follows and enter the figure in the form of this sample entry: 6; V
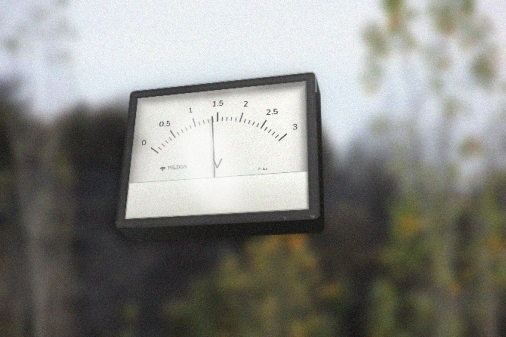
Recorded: 1.4; V
